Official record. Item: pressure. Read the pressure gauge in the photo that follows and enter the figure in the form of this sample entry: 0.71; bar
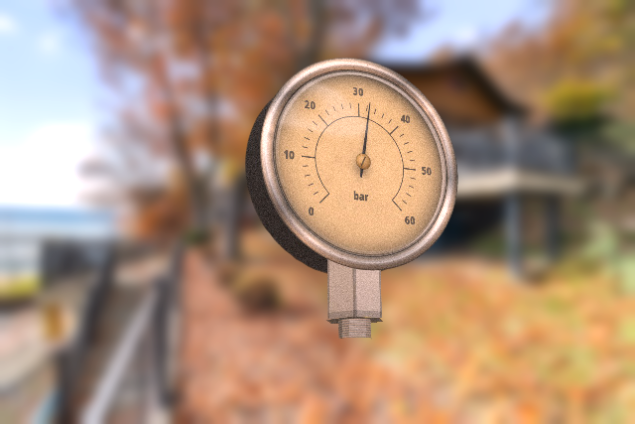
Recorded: 32; bar
